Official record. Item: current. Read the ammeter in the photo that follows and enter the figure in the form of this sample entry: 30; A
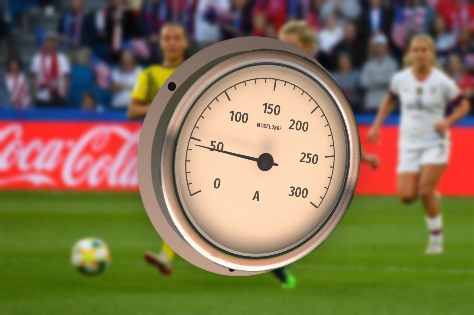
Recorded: 45; A
